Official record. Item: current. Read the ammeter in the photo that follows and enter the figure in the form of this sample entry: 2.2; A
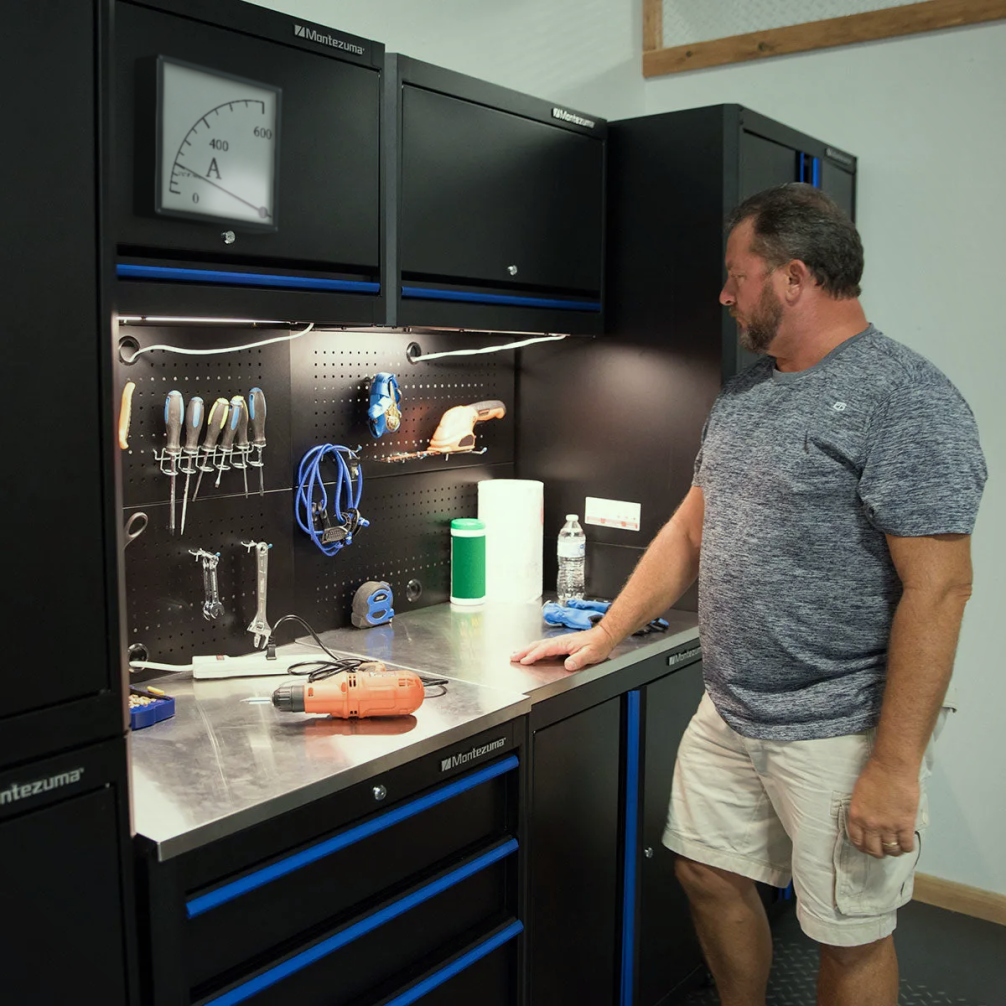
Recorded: 200; A
